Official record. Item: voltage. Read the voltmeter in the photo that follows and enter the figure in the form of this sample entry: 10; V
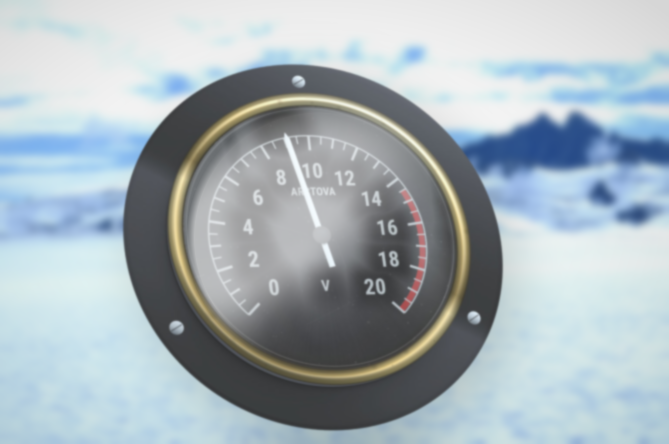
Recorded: 9; V
